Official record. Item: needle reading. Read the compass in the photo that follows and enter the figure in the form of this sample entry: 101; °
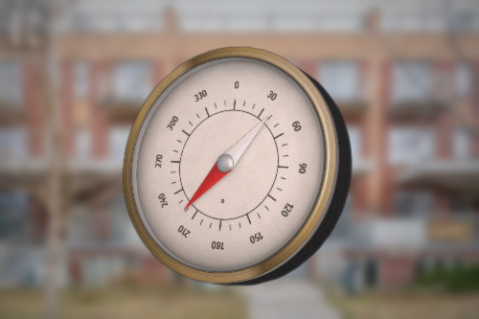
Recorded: 220; °
